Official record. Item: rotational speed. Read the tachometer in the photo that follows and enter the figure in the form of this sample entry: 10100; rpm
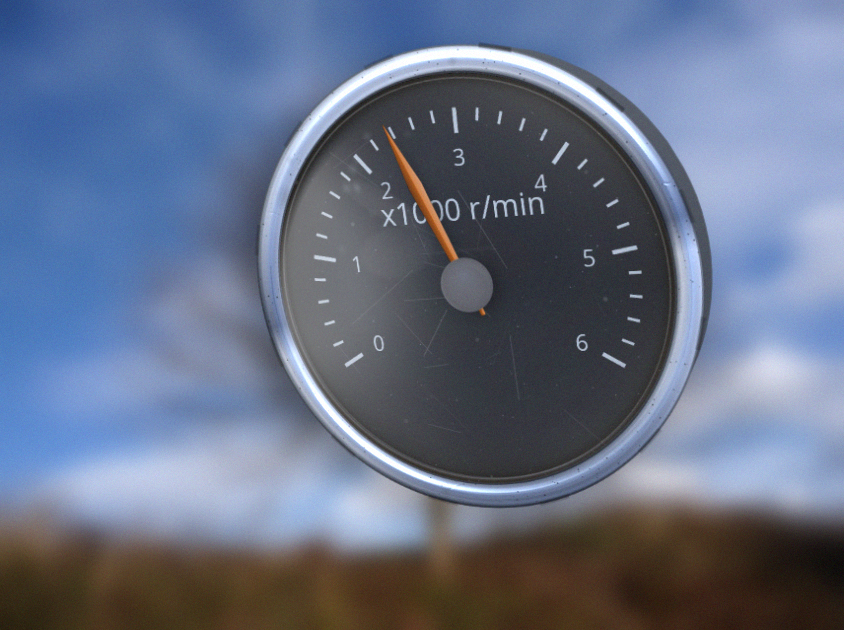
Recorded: 2400; rpm
